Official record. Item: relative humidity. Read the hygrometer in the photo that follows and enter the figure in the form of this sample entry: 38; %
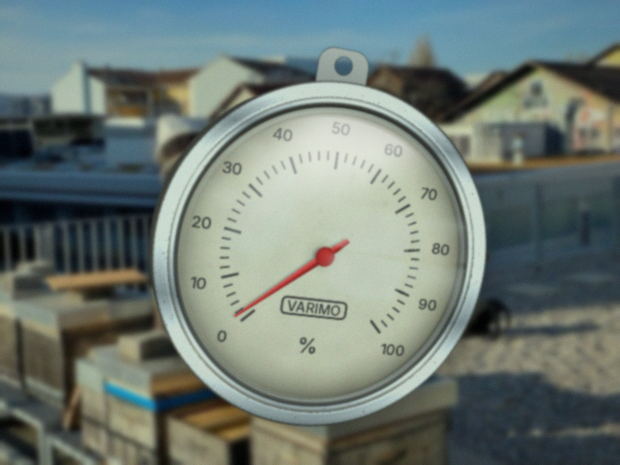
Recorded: 2; %
